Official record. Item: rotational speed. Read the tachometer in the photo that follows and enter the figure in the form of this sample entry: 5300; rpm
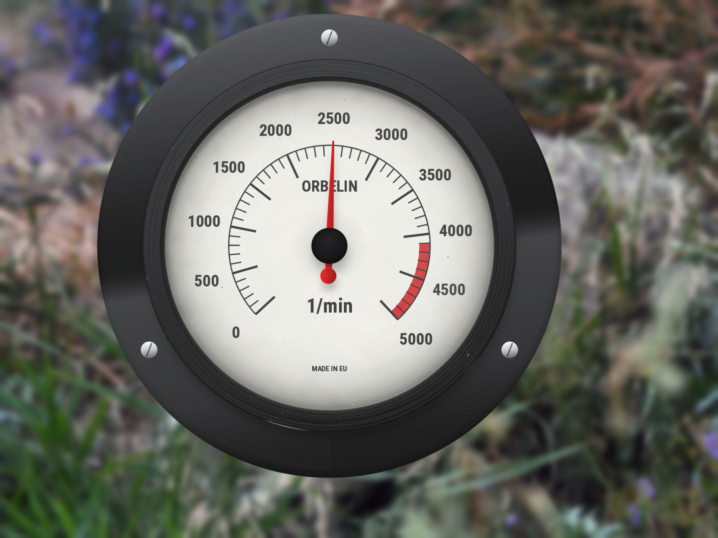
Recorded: 2500; rpm
